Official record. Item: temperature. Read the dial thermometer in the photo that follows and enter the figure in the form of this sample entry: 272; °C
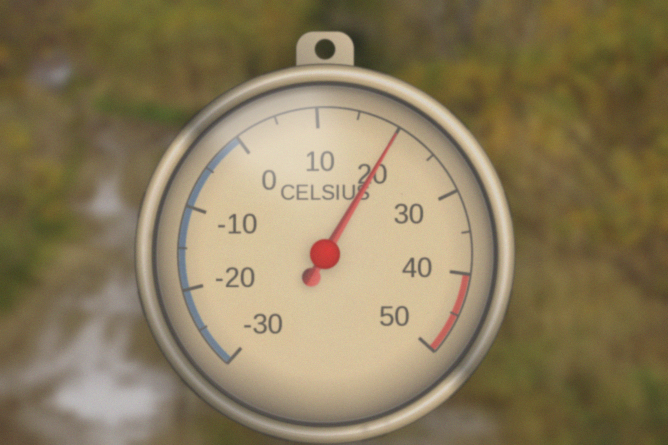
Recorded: 20; °C
